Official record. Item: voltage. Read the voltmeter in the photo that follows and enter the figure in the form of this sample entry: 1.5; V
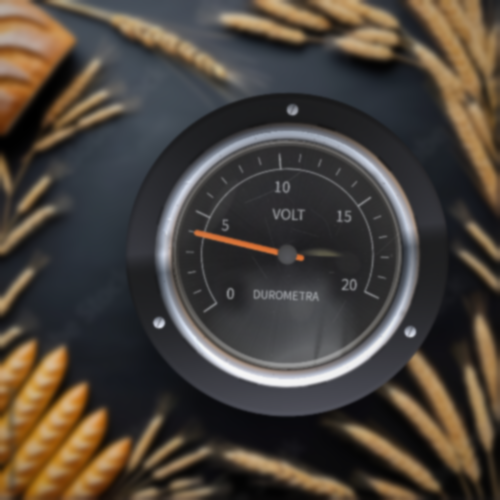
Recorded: 4; V
